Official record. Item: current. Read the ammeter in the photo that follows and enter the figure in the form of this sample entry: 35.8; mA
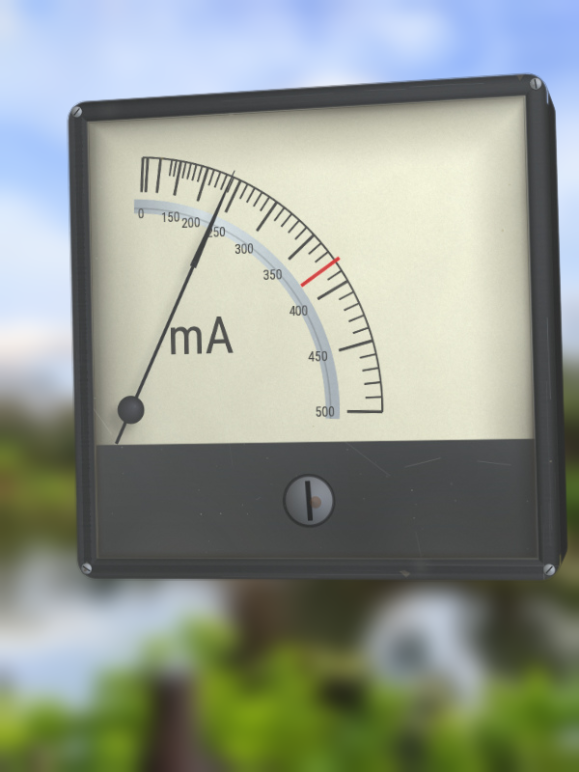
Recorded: 240; mA
